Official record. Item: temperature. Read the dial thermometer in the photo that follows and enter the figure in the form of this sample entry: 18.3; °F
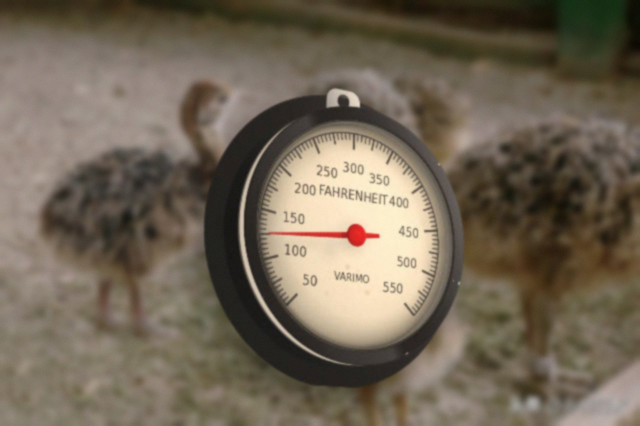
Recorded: 125; °F
